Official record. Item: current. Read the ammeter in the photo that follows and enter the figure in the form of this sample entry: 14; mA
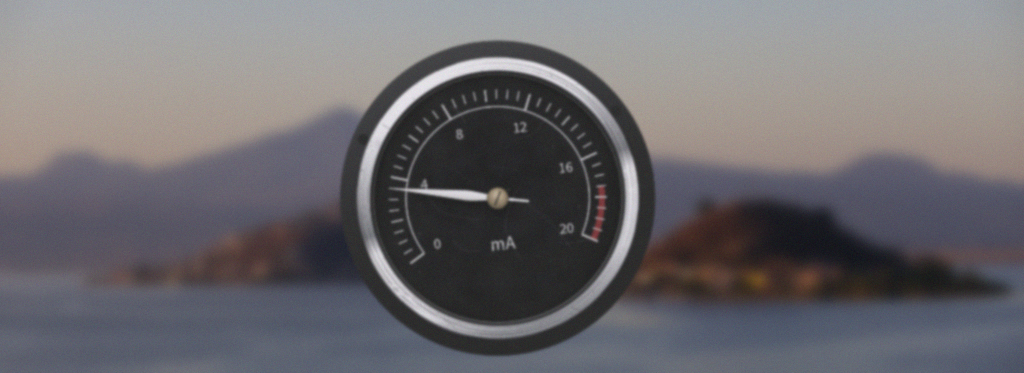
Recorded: 3.5; mA
